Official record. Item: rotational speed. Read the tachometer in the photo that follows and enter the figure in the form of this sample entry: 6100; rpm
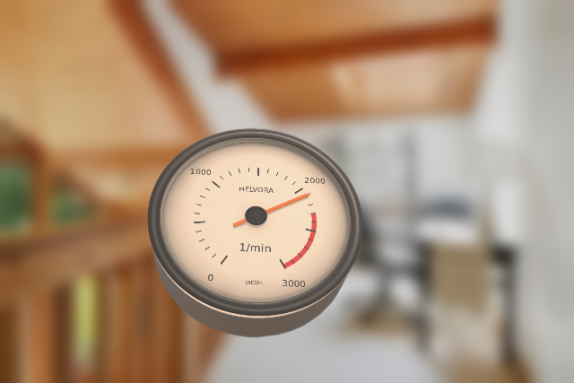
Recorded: 2100; rpm
